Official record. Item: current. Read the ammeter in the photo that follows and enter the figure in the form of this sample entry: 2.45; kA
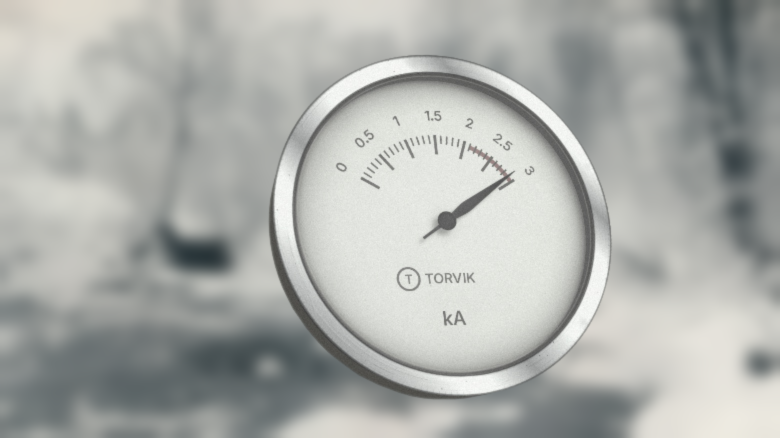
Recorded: 2.9; kA
